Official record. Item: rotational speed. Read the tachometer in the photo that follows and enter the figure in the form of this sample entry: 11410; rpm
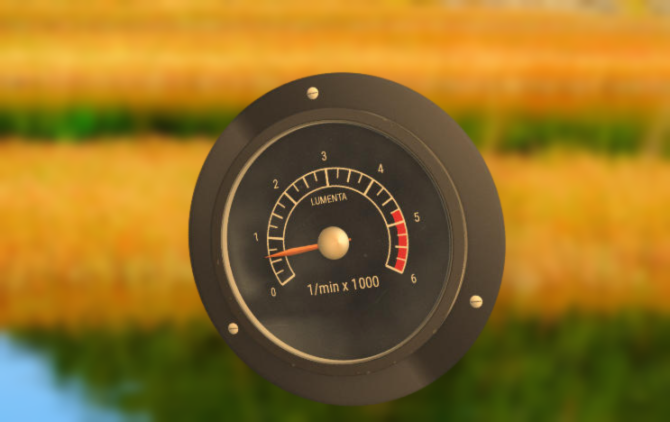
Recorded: 625; rpm
